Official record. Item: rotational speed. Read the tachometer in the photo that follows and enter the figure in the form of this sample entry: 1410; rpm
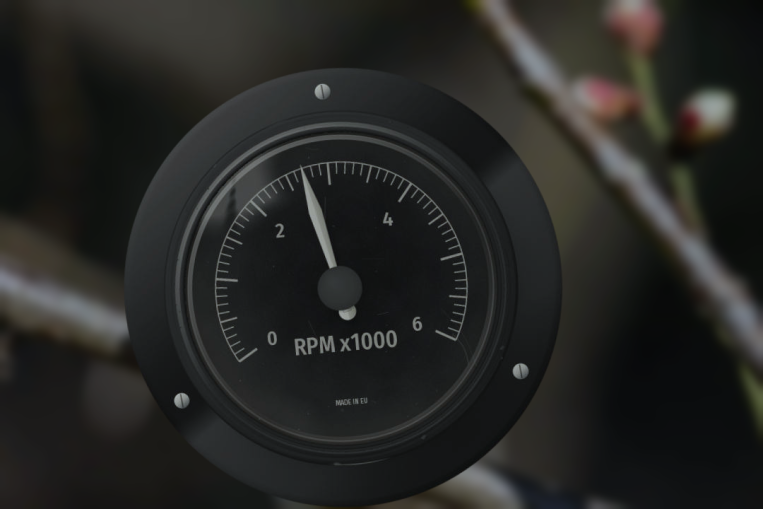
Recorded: 2700; rpm
